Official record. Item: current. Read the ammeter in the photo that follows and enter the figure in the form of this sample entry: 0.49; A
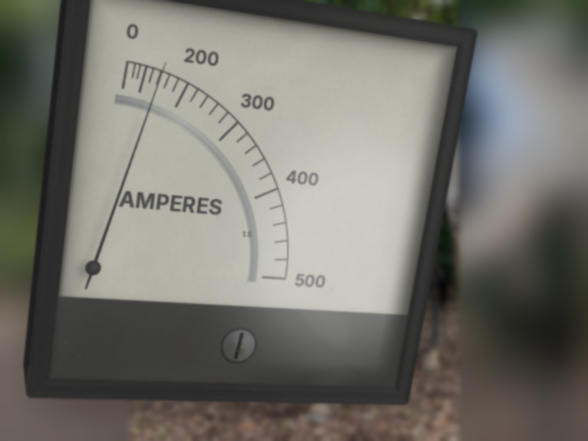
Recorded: 140; A
